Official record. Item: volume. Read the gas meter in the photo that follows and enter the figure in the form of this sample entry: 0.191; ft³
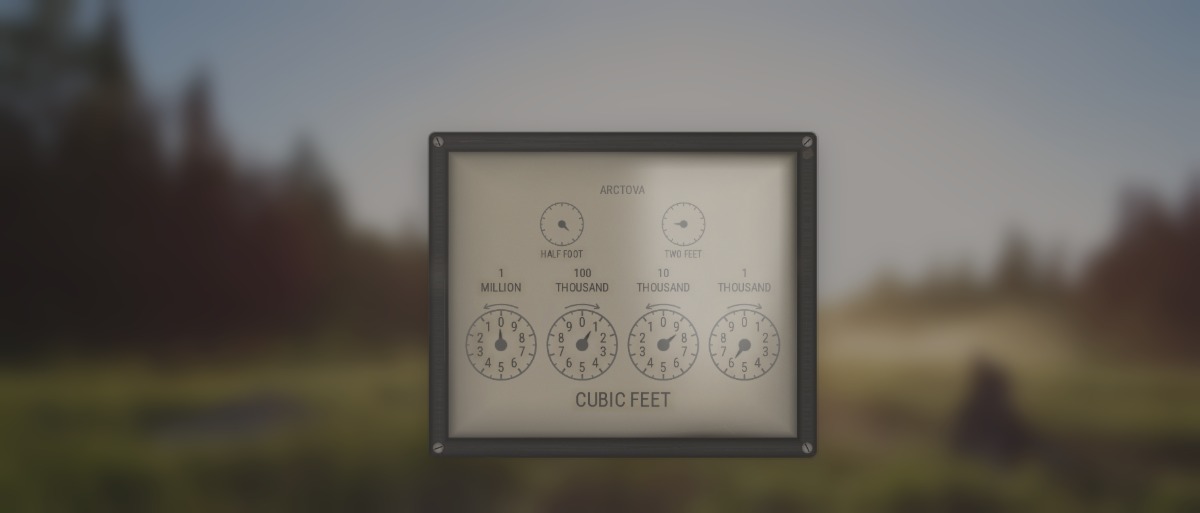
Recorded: 8600; ft³
